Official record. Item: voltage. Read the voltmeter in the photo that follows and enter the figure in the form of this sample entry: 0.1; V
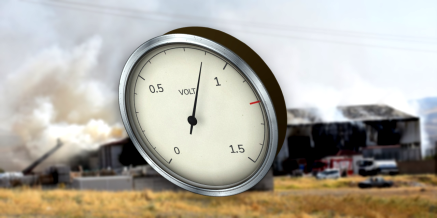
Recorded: 0.9; V
